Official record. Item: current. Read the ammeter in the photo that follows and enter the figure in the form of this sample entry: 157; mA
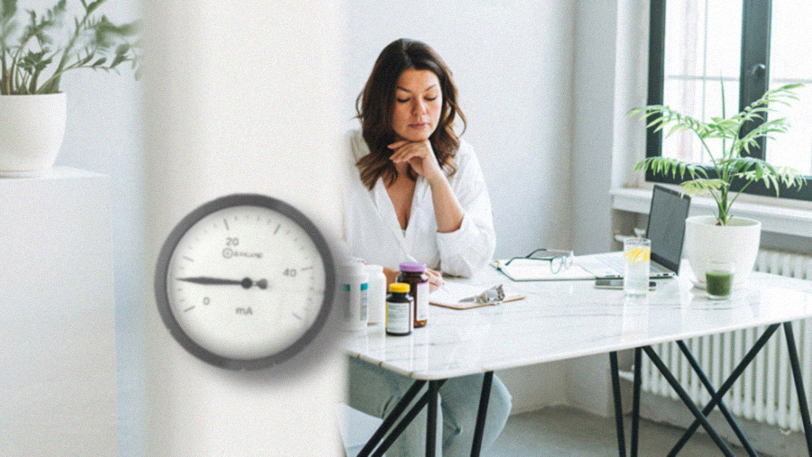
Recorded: 6; mA
